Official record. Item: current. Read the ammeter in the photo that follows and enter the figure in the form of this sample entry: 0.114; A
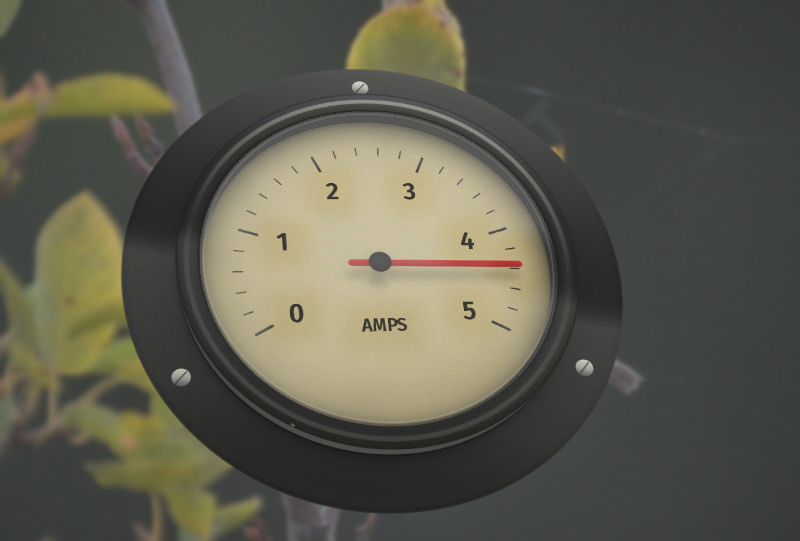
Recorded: 4.4; A
